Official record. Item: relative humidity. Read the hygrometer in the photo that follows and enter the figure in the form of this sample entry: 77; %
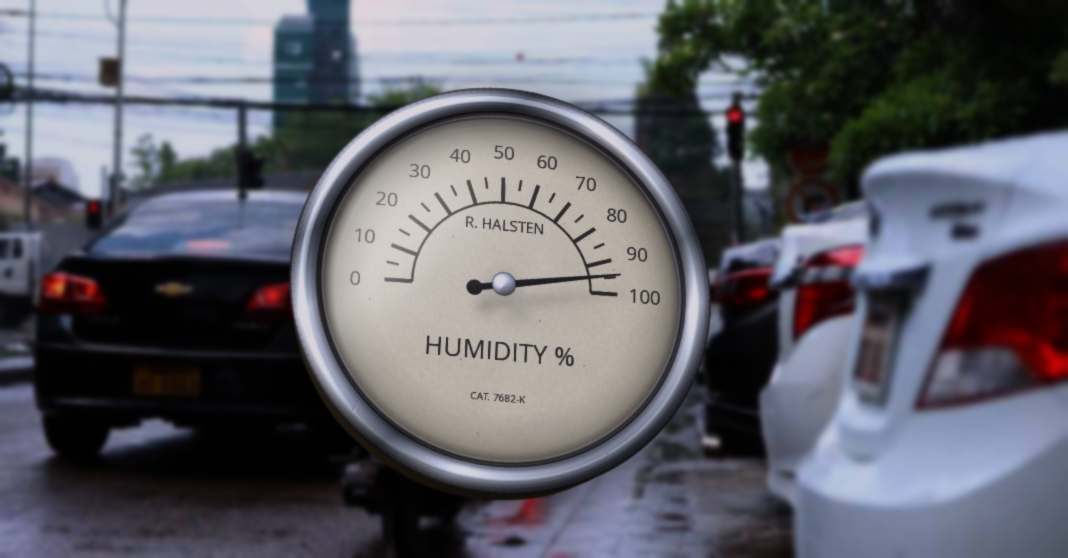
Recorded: 95; %
